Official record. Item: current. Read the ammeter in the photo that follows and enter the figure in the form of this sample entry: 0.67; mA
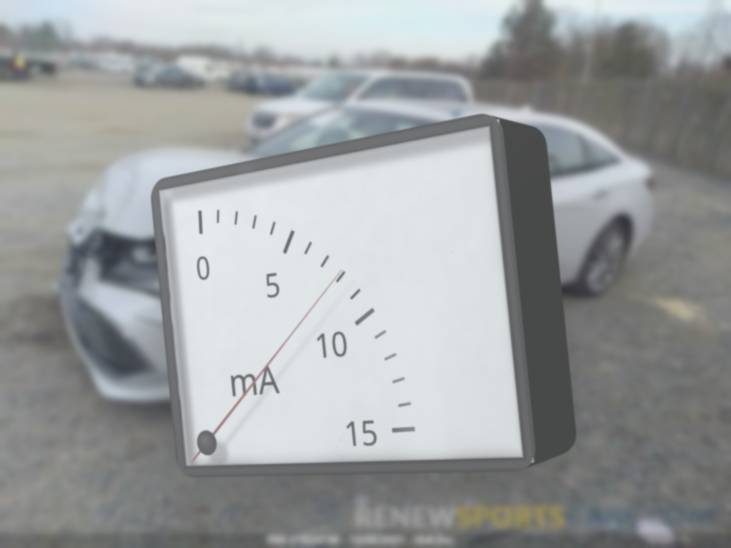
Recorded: 8; mA
